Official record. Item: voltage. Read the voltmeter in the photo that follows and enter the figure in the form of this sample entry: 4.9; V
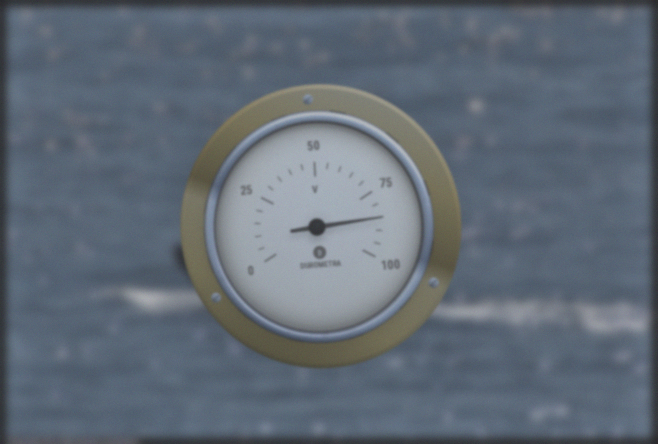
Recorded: 85; V
